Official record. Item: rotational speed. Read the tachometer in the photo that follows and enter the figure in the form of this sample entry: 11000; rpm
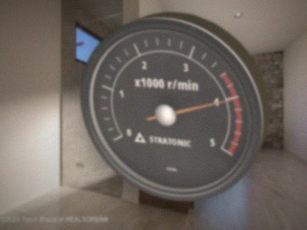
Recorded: 4000; rpm
